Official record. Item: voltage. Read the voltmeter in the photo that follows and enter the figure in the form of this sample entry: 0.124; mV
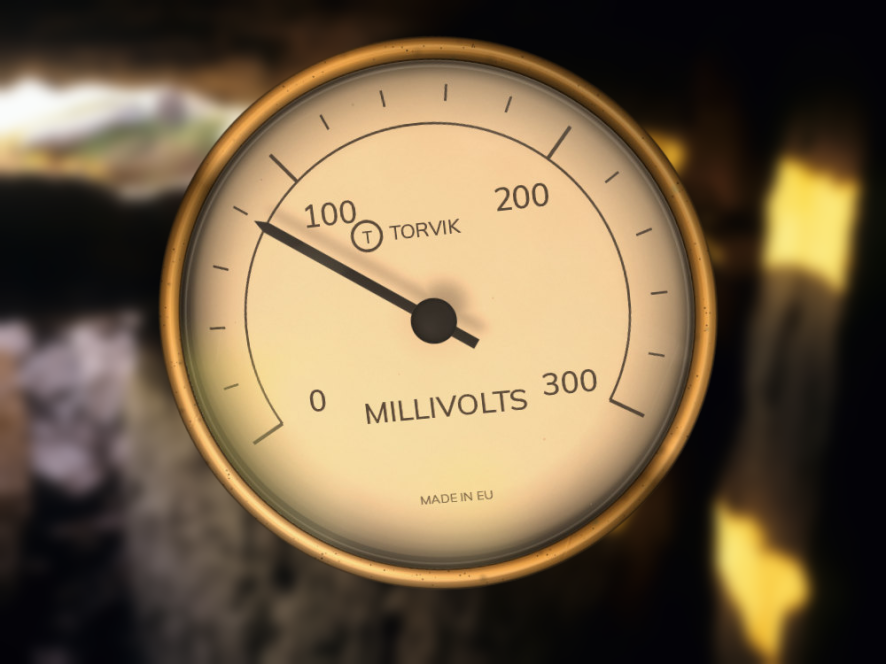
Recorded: 80; mV
